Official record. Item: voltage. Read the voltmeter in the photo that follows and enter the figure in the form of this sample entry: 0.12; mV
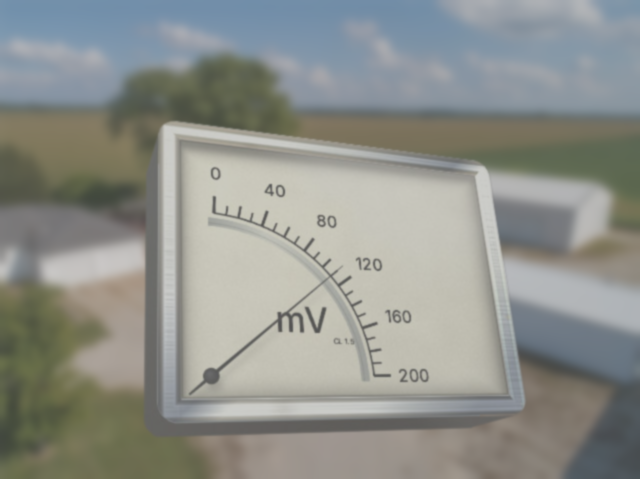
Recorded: 110; mV
